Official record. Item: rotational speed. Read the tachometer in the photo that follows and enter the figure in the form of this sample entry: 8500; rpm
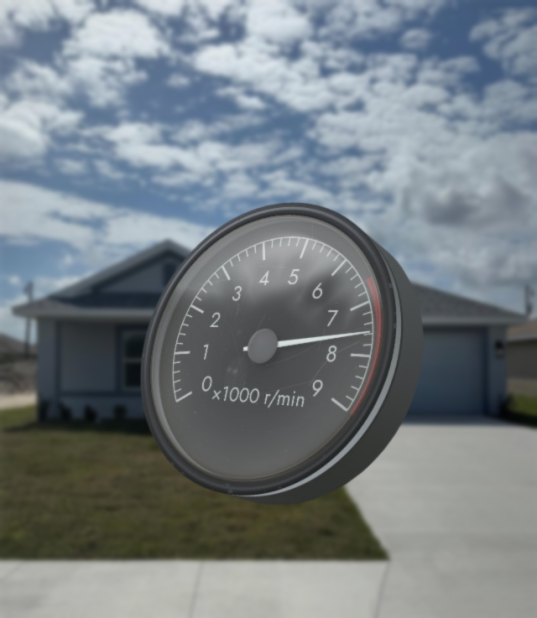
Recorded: 7600; rpm
